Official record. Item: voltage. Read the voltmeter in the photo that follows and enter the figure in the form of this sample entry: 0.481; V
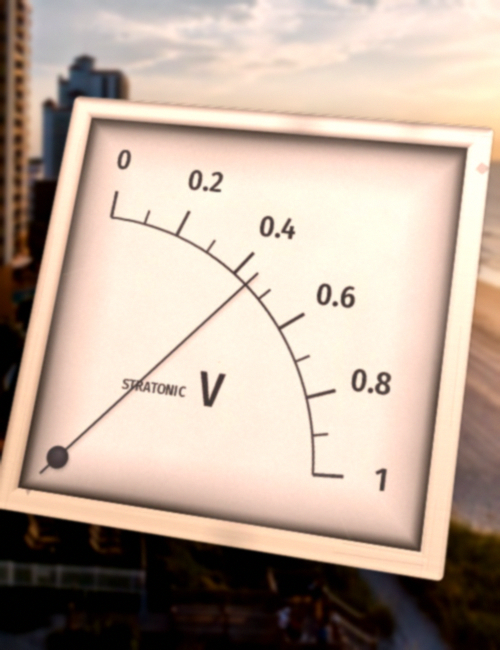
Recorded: 0.45; V
